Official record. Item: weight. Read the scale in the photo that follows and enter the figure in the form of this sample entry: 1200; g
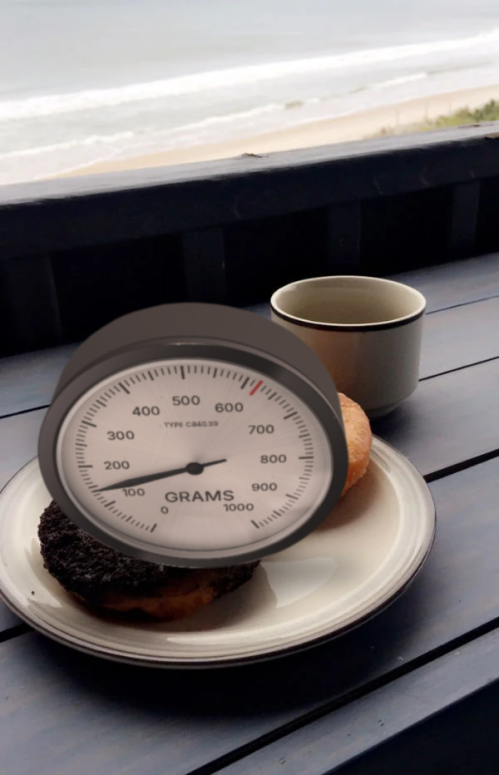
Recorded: 150; g
